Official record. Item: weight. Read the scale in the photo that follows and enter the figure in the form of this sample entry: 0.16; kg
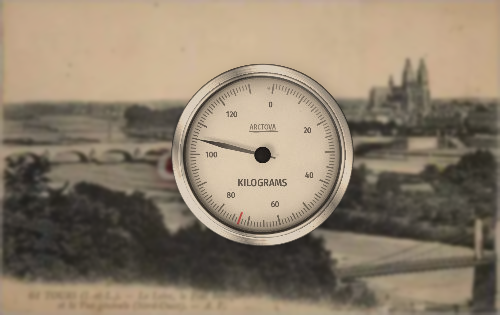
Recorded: 105; kg
